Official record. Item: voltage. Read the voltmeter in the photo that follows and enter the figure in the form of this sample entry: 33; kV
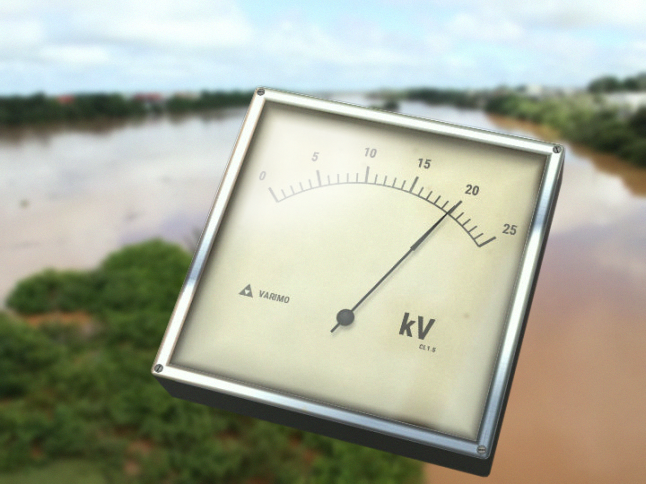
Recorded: 20; kV
